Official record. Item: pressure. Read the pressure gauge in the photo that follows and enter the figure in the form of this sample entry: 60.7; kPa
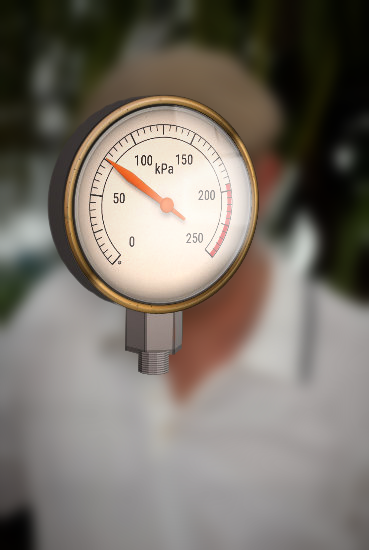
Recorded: 75; kPa
